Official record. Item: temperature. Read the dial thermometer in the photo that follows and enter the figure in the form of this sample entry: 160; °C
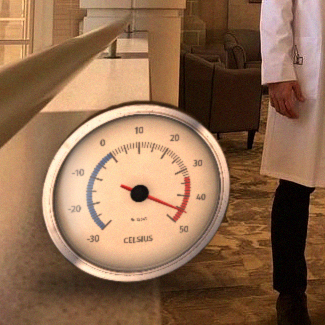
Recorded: 45; °C
